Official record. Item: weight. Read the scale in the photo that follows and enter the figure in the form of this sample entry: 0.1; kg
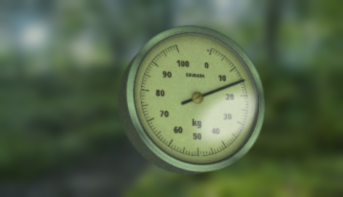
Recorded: 15; kg
